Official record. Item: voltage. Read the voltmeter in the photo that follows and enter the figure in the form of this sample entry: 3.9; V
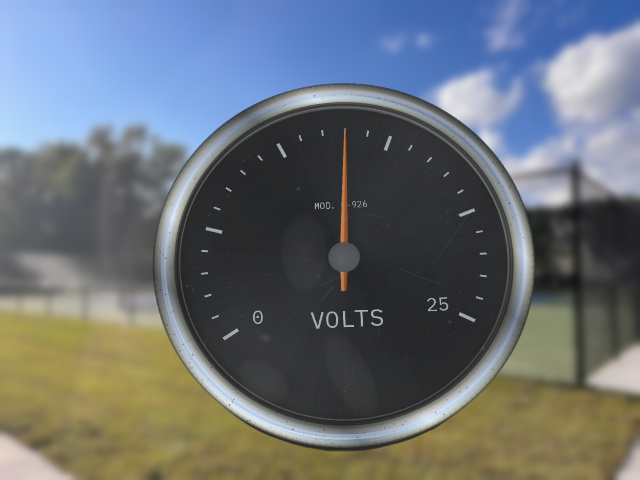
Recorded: 13; V
